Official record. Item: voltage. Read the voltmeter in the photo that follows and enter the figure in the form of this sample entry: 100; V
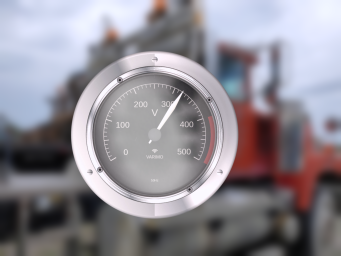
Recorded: 320; V
